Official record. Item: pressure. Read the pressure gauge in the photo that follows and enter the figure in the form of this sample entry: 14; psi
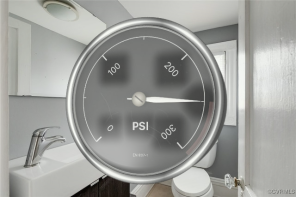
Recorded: 250; psi
